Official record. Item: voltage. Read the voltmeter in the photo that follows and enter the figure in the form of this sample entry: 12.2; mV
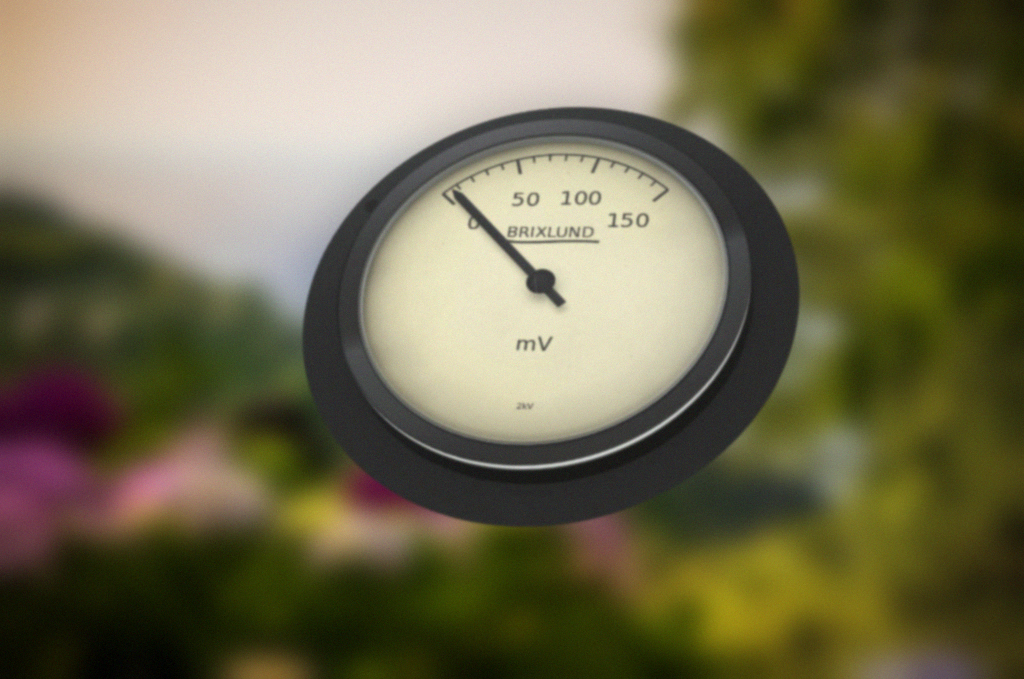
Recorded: 5; mV
